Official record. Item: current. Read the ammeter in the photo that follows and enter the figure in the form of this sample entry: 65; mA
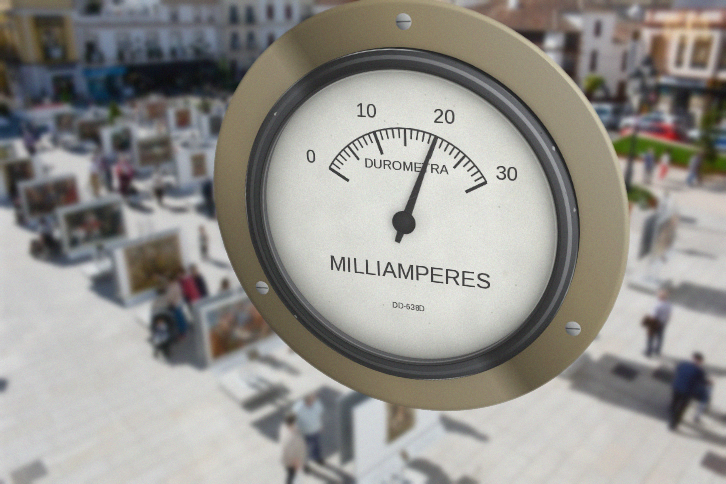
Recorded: 20; mA
